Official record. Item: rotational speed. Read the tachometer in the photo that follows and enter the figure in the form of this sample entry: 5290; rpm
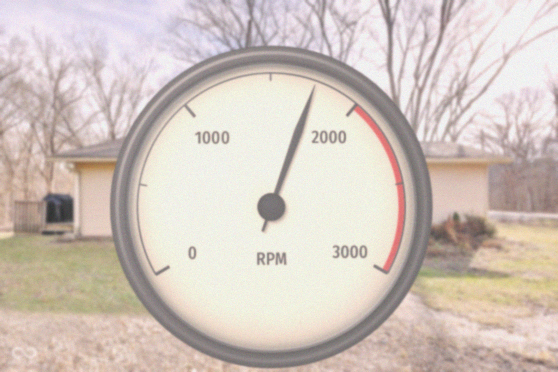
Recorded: 1750; rpm
